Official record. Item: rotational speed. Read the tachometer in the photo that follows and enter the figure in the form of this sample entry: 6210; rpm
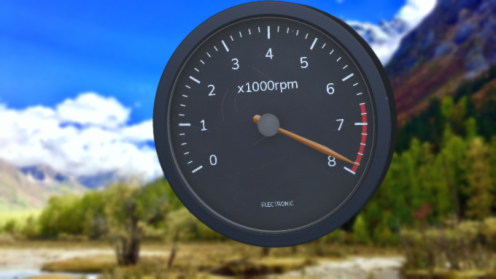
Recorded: 7800; rpm
